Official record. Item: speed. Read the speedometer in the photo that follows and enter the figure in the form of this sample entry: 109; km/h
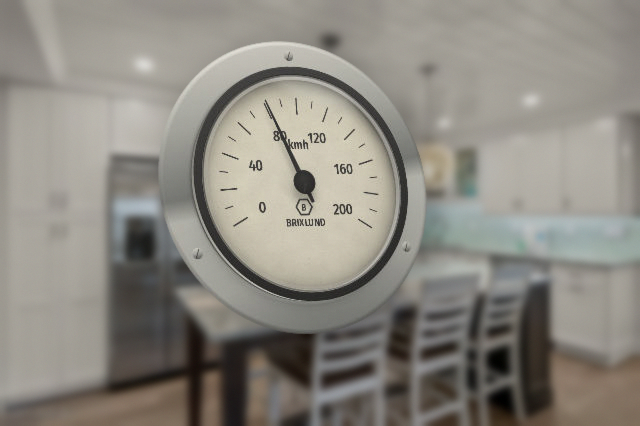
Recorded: 80; km/h
